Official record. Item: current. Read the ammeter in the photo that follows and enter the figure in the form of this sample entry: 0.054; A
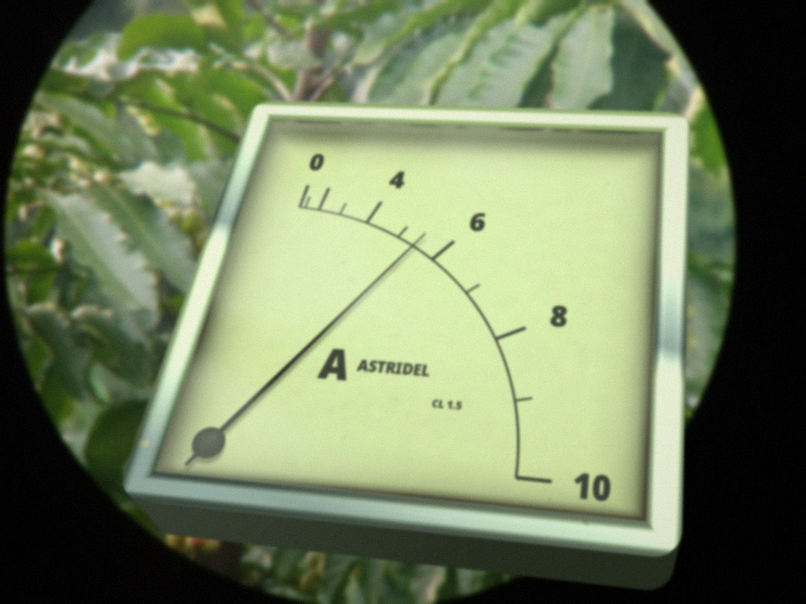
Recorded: 5.5; A
